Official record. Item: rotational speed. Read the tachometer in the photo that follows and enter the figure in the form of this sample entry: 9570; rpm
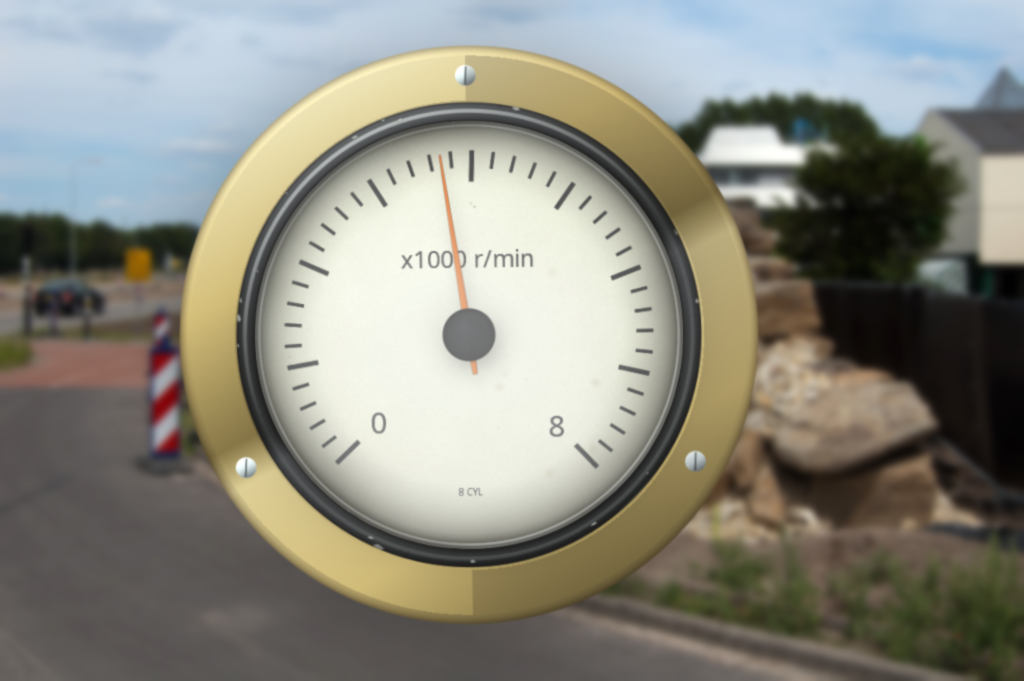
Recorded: 3700; rpm
